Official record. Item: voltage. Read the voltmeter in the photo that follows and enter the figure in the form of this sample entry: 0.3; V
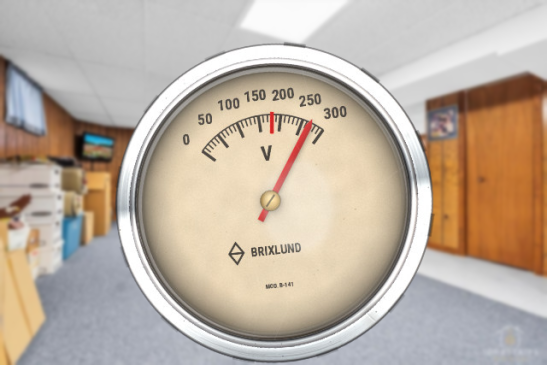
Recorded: 270; V
